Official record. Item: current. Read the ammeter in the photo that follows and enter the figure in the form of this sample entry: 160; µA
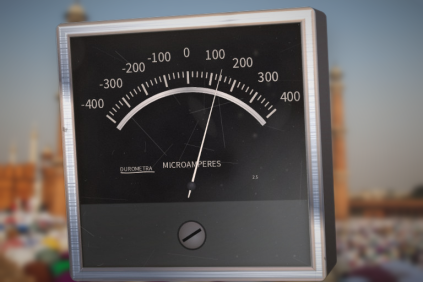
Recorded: 140; µA
